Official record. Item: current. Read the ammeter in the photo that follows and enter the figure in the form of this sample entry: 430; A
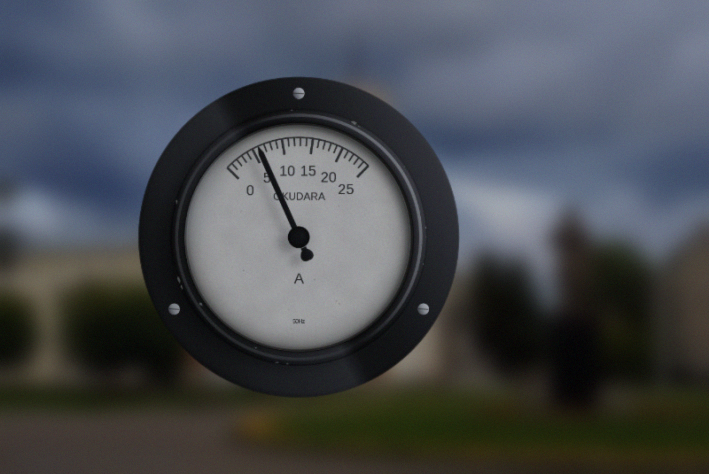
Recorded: 6; A
